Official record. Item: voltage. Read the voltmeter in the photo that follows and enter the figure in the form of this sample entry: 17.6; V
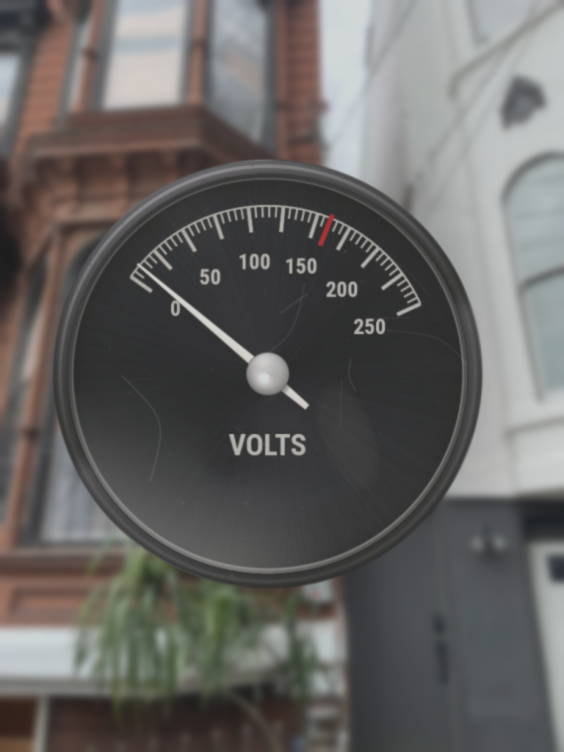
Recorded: 10; V
